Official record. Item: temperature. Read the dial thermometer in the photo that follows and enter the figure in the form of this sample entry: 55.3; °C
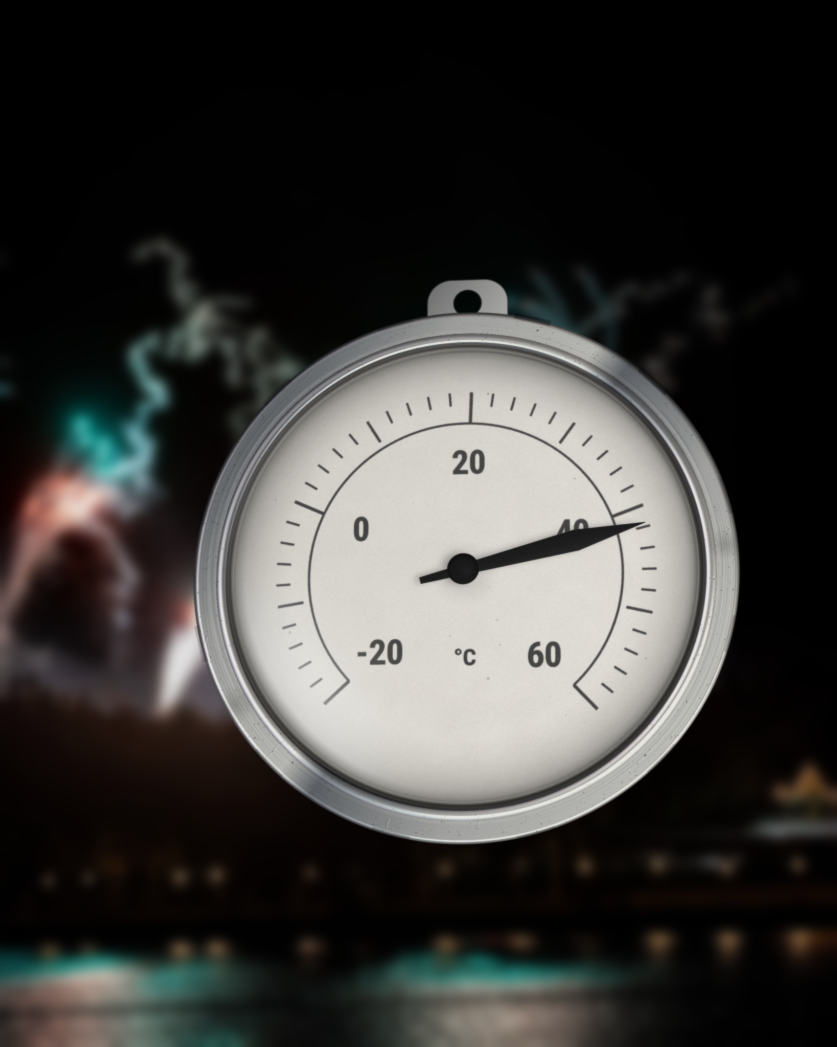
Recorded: 42; °C
